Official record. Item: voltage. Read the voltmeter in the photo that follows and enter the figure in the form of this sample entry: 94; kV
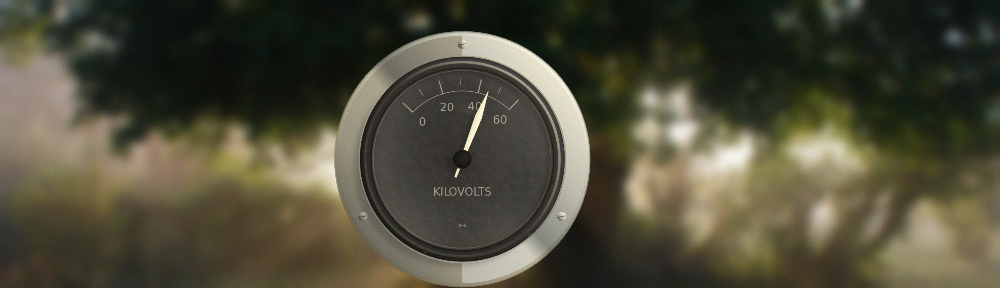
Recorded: 45; kV
